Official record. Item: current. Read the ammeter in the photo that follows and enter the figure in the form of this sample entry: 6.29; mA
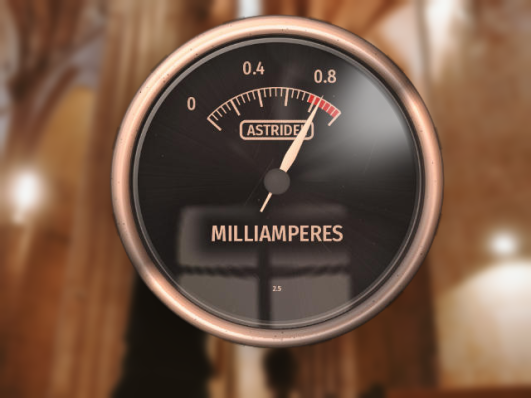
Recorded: 0.84; mA
